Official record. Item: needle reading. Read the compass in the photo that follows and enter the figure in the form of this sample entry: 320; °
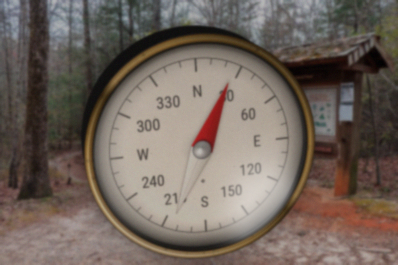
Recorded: 25; °
